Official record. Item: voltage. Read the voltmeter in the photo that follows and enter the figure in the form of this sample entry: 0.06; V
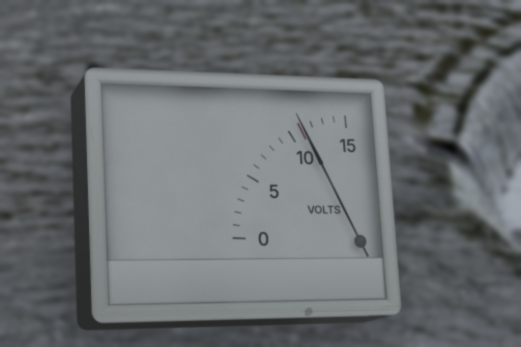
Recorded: 11; V
